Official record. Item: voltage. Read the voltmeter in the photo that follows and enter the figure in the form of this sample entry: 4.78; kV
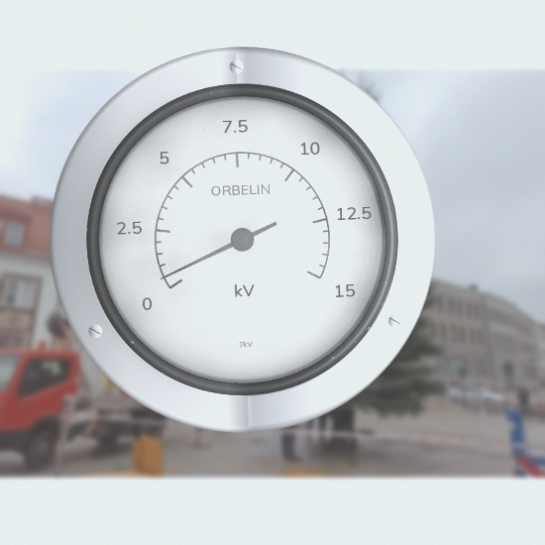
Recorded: 0.5; kV
